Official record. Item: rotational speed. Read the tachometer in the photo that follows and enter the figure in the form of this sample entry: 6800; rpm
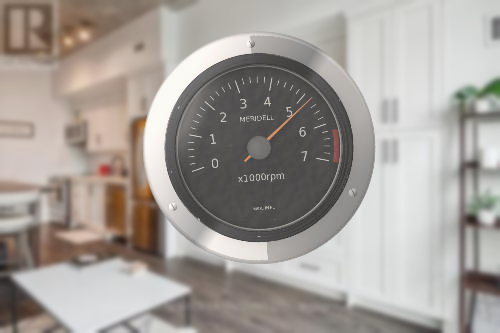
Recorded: 5200; rpm
